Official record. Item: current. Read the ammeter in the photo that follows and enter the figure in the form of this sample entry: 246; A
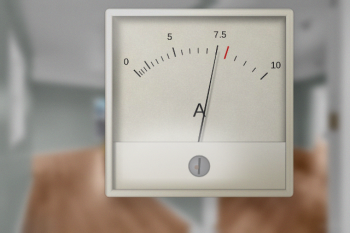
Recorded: 7.5; A
